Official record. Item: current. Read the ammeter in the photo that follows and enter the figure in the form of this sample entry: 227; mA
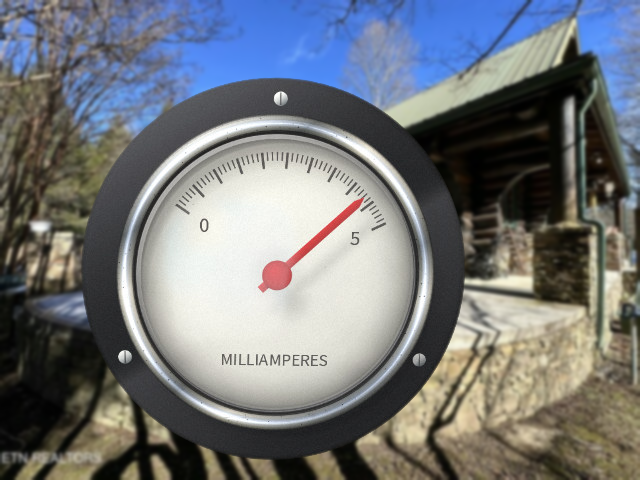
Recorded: 4.3; mA
